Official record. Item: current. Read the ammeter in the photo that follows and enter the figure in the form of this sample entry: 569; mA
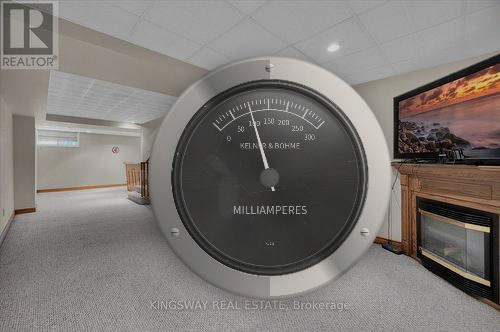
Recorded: 100; mA
